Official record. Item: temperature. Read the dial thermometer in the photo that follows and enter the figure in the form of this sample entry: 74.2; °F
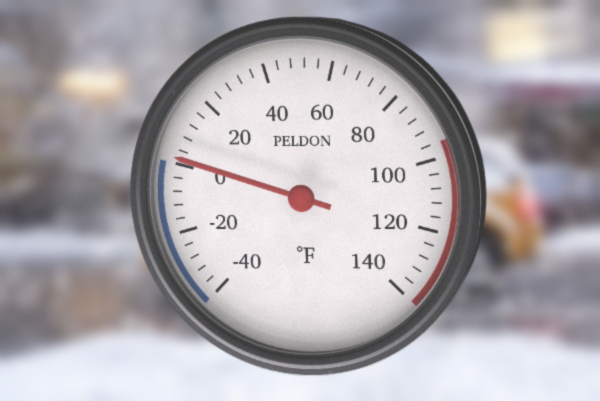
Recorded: 2; °F
